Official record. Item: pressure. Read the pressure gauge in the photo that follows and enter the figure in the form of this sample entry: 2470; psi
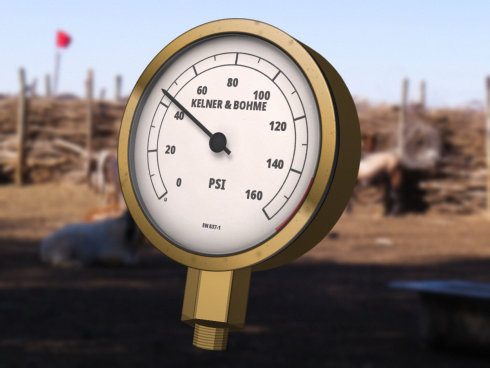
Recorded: 45; psi
